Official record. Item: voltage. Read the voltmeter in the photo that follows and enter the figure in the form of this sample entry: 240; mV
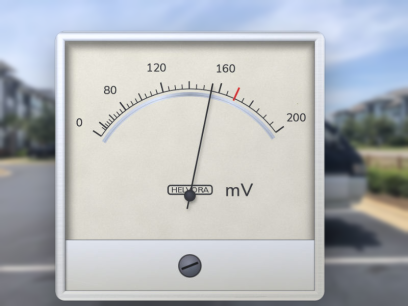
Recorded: 155; mV
